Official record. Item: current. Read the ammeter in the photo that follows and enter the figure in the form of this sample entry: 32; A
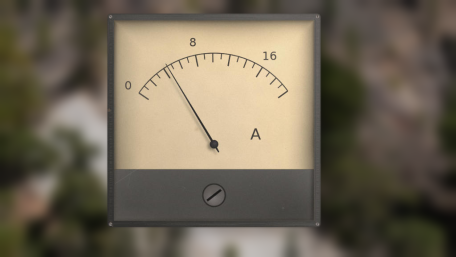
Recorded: 4.5; A
